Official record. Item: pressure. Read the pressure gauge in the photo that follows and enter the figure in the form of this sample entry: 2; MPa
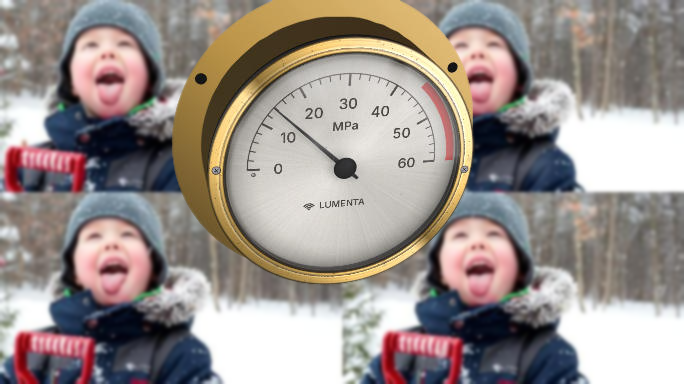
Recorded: 14; MPa
